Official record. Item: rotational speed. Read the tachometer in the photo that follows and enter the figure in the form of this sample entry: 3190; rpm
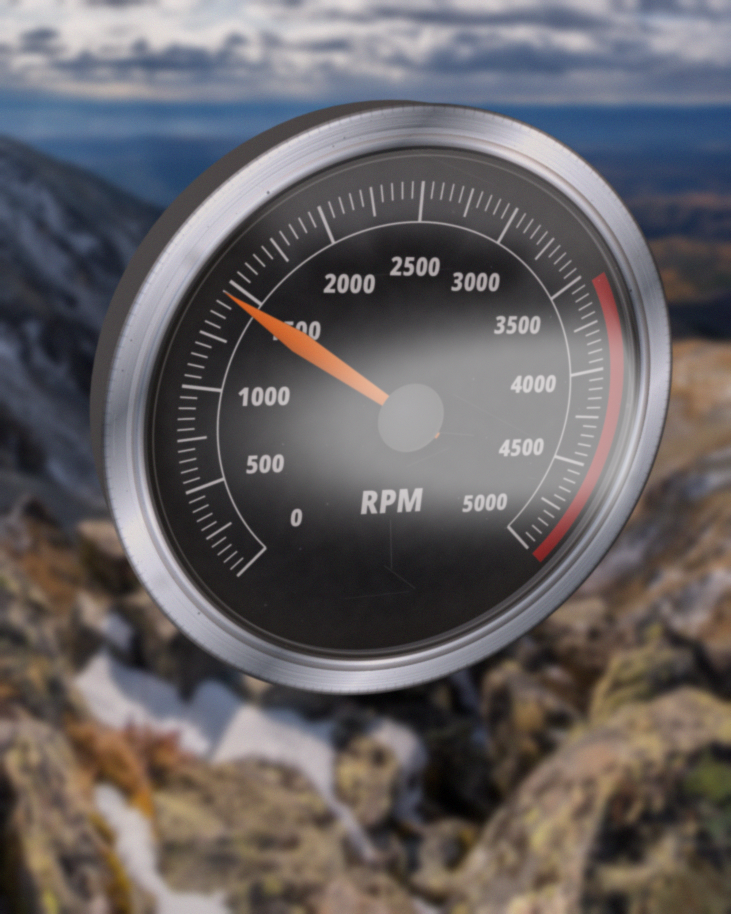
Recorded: 1450; rpm
